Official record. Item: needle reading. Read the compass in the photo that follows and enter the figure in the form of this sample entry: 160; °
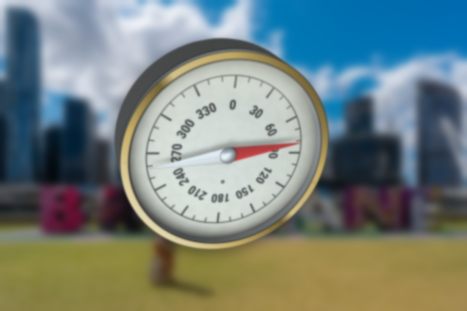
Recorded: 80; °
